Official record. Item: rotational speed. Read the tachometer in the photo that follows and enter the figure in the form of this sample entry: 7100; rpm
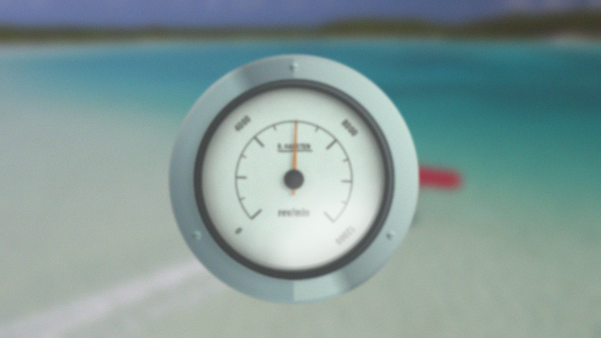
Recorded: 6000; rpm
